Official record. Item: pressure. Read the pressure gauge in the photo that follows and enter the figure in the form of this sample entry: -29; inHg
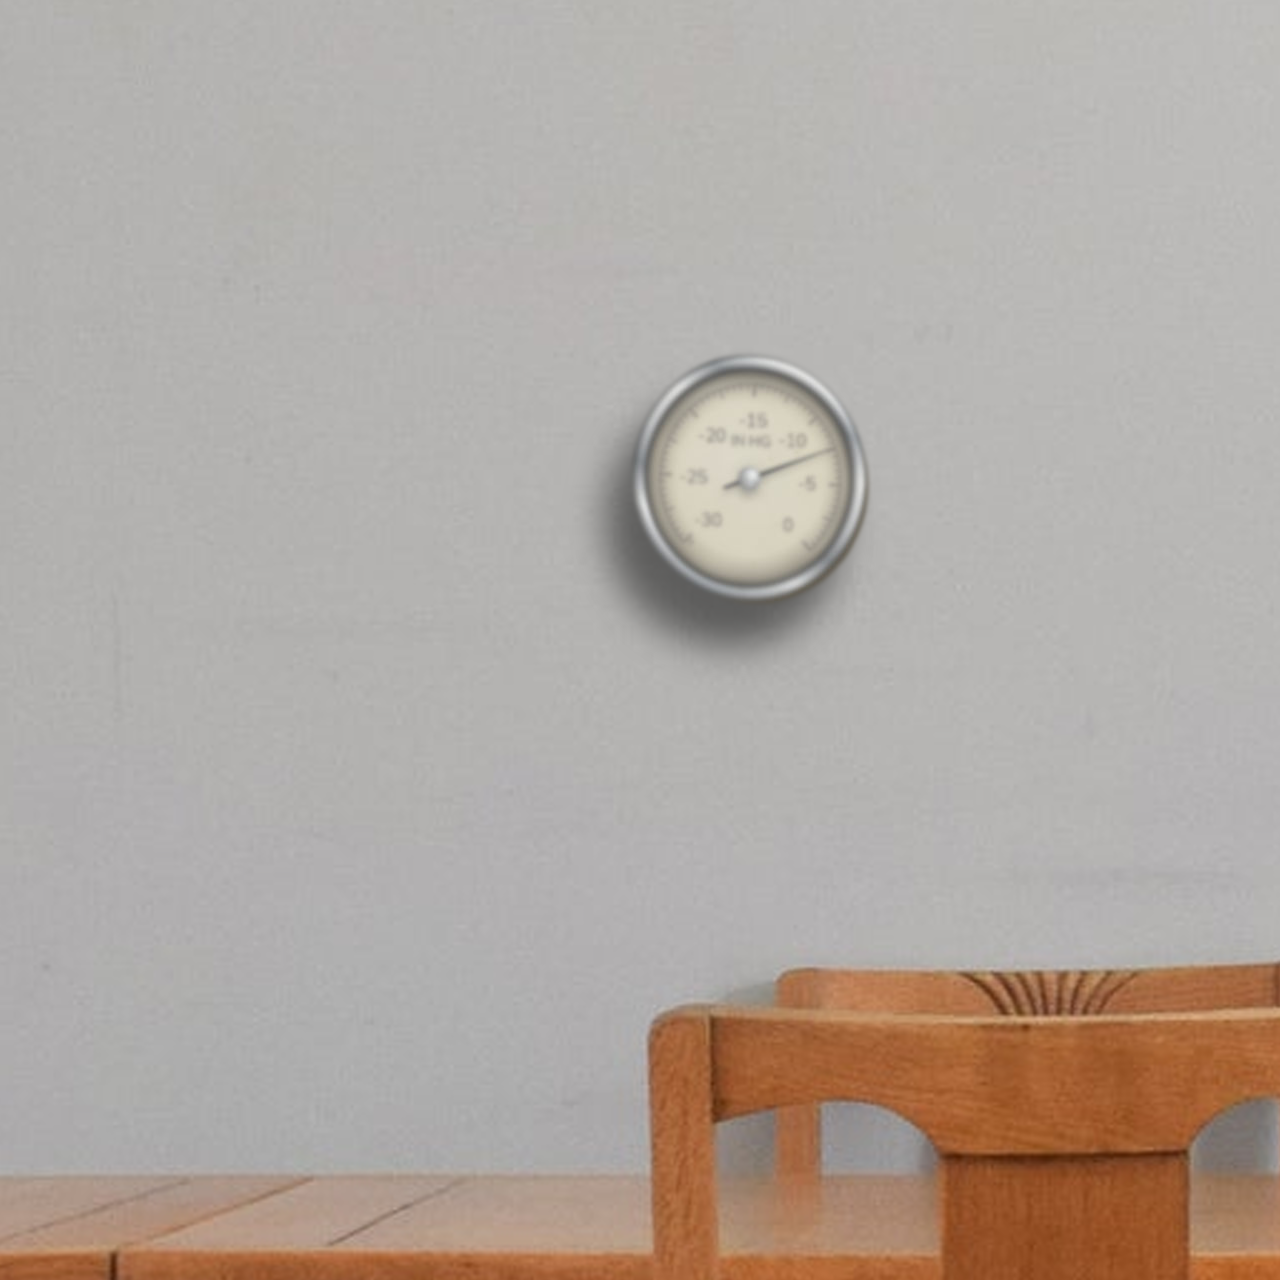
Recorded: -7.5; inHg
